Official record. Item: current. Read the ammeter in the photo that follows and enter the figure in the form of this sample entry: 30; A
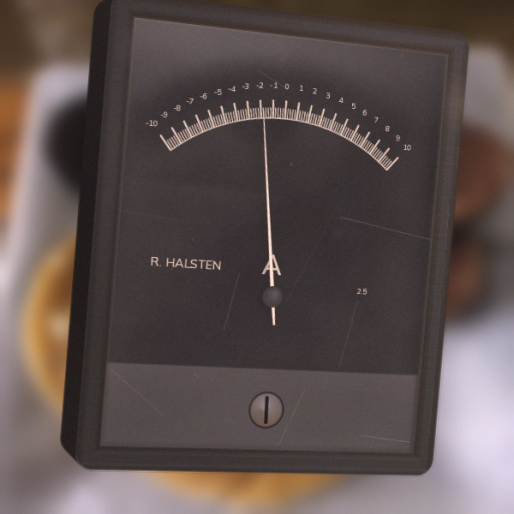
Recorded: -2; A
